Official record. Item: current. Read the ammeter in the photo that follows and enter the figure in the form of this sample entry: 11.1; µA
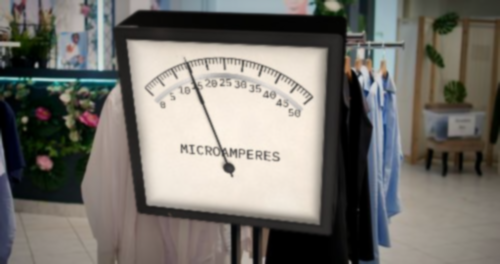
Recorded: 15; µA
